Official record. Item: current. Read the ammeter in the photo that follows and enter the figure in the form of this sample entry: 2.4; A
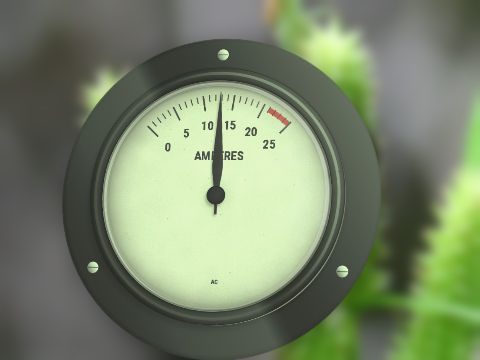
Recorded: 13; A
